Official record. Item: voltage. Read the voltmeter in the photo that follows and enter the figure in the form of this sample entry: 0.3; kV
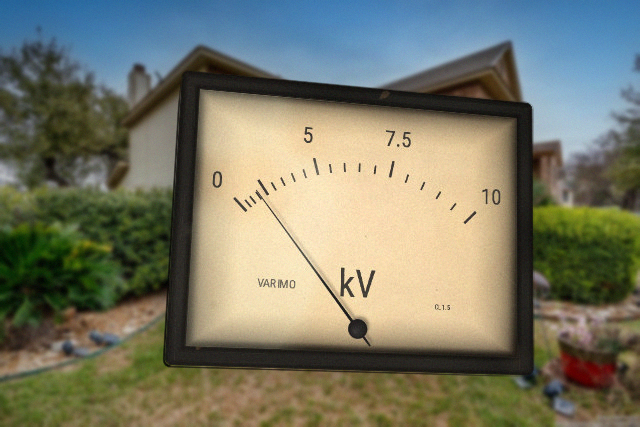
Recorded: 2; kV
